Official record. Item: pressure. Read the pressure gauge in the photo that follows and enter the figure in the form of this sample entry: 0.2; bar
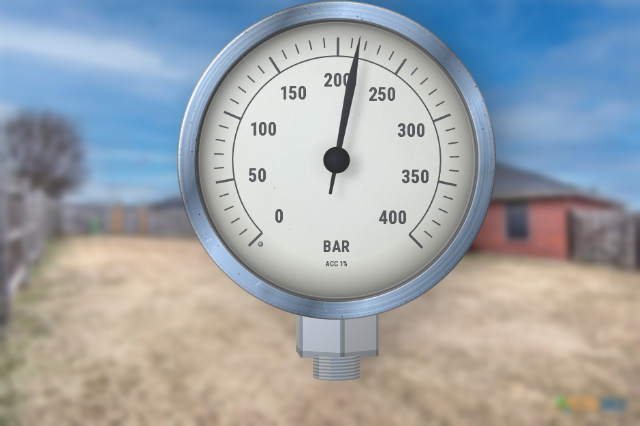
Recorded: 215; bar
